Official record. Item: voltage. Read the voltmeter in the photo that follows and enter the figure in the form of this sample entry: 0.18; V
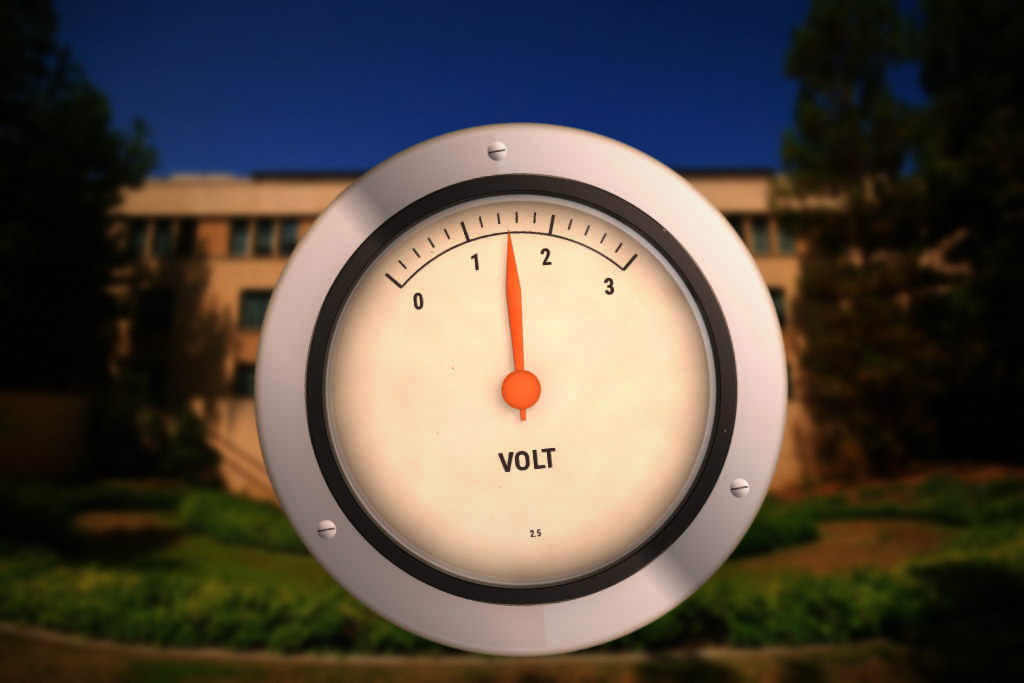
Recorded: 1.5; V
